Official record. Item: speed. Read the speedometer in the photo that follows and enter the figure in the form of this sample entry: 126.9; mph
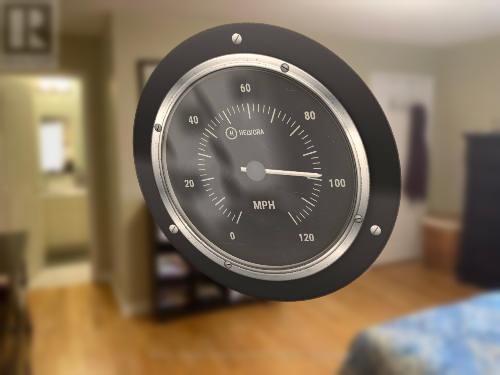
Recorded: 98; mph
